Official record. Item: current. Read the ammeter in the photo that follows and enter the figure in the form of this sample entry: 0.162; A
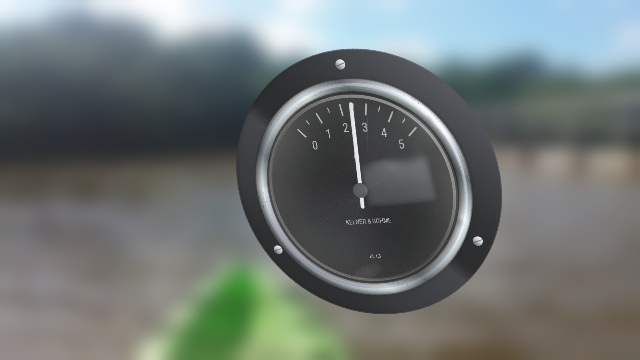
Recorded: 2.5; A
